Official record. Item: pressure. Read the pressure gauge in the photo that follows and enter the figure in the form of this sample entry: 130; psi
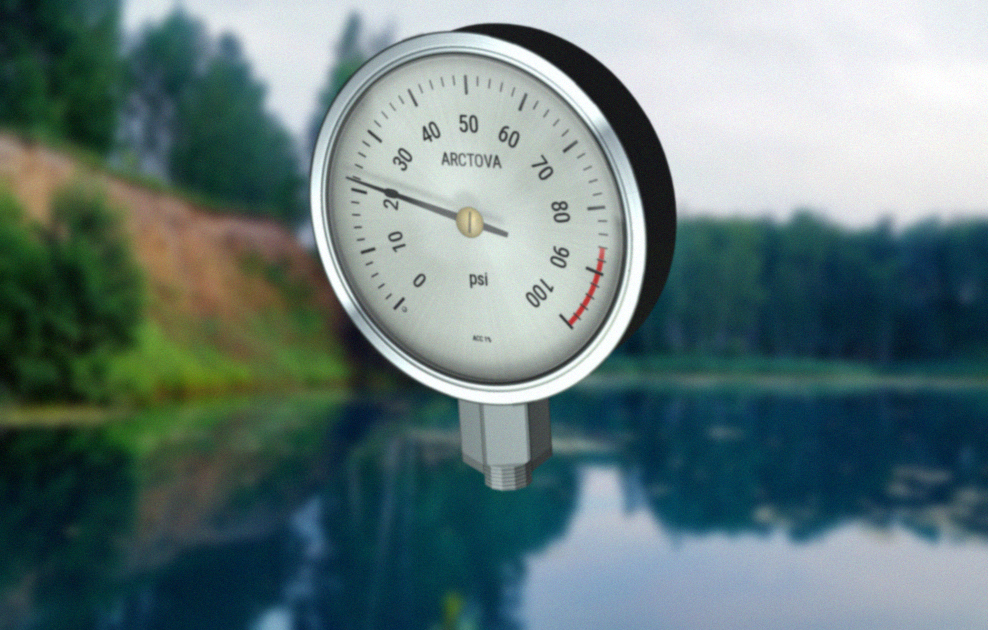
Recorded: 22; psi
